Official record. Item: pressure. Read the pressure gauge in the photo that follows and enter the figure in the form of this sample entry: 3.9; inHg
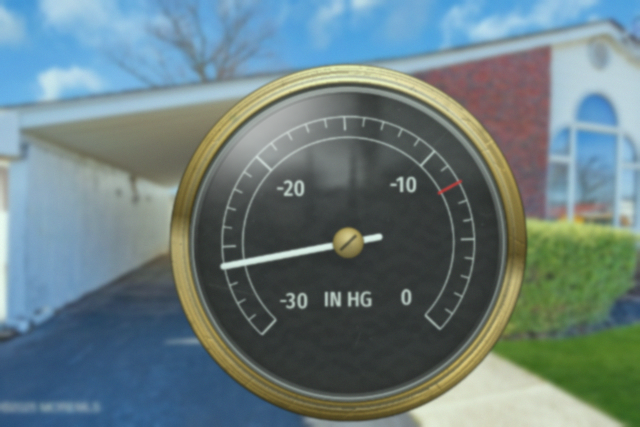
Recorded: -26; inHg
